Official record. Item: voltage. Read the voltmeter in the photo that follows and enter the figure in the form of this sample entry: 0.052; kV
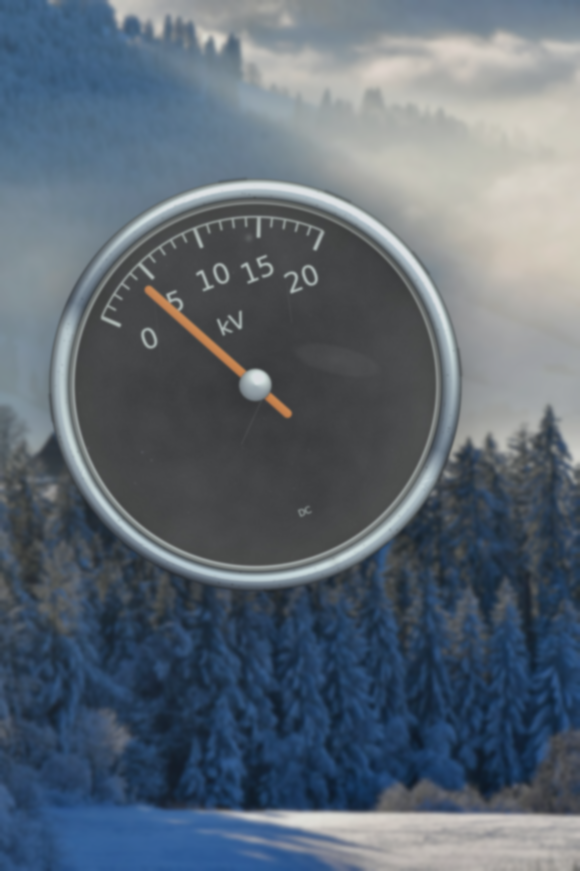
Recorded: 4; kV
